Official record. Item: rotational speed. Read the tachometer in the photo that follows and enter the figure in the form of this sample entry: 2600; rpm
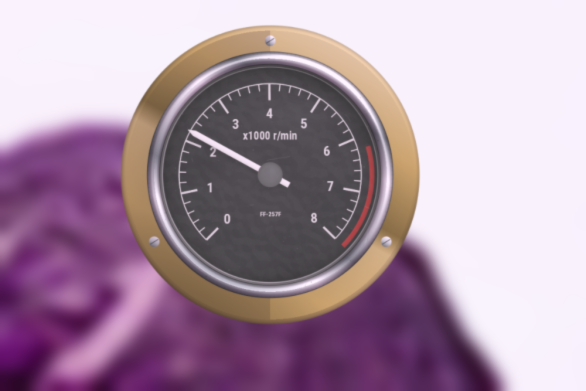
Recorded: 2200; rpm
